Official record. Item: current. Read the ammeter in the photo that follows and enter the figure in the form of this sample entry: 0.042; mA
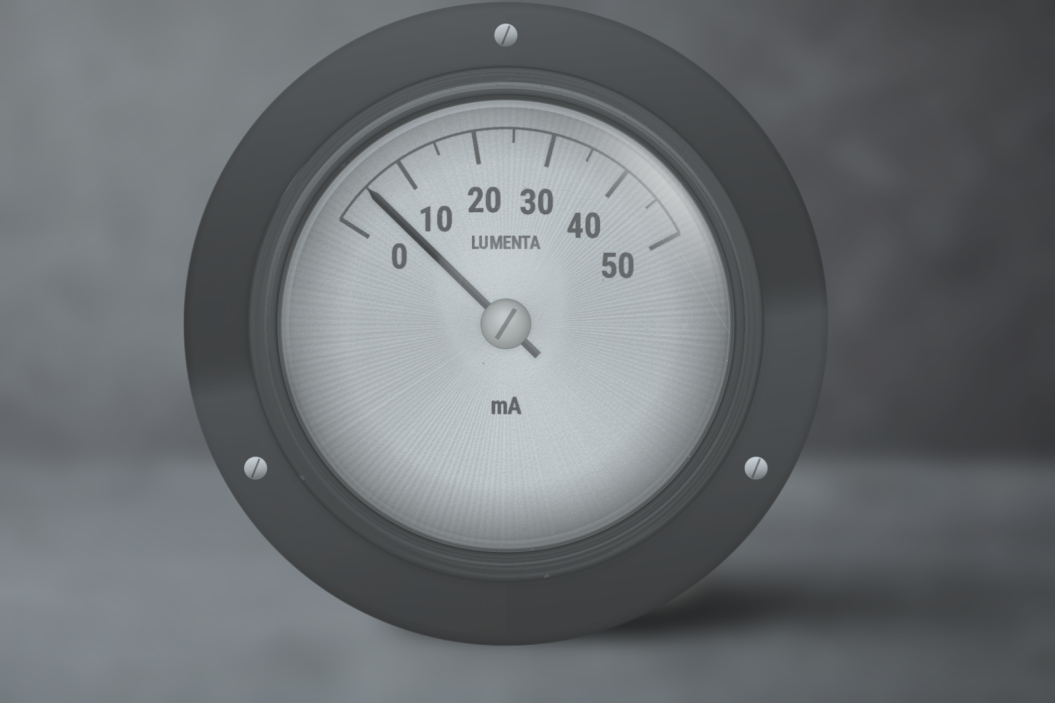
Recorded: 5; mA
